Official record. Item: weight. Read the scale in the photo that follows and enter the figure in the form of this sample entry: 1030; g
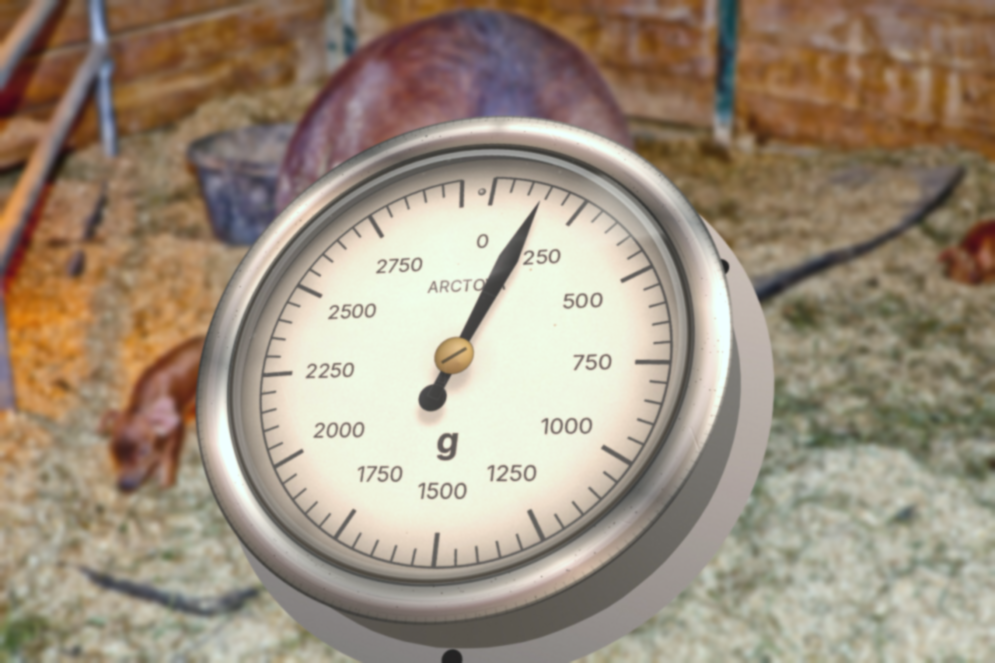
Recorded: 150; g
